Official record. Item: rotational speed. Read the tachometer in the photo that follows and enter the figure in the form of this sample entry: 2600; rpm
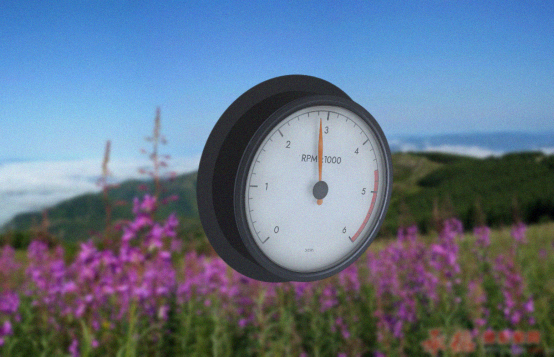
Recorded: 2800; rpm
